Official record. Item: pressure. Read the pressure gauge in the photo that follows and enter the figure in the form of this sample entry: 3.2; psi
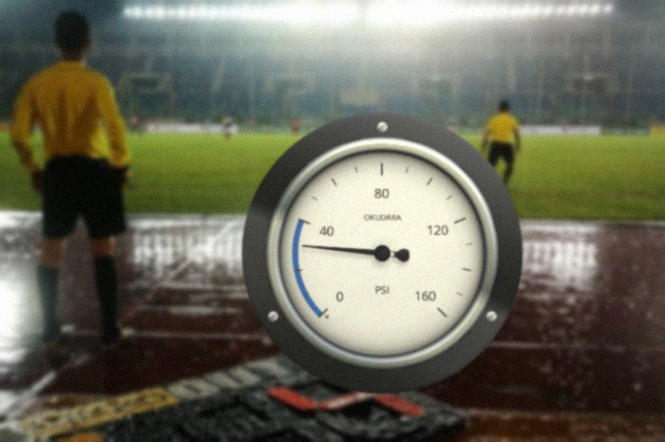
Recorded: 30; psi
